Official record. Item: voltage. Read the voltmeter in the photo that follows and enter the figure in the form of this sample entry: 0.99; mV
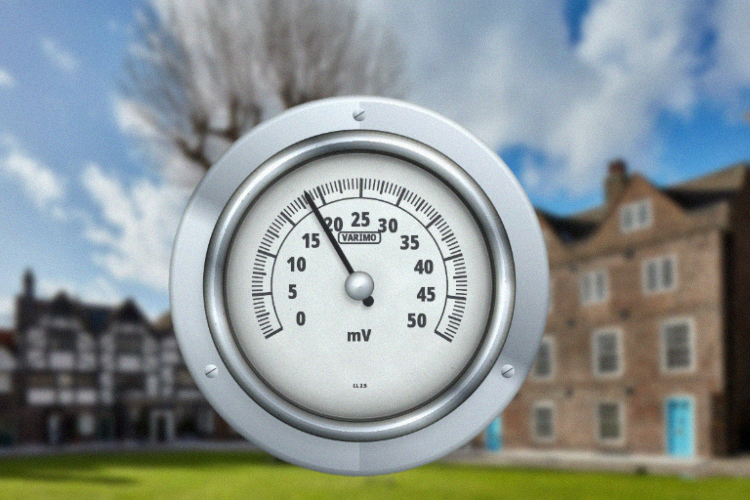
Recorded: 18.5; mV
